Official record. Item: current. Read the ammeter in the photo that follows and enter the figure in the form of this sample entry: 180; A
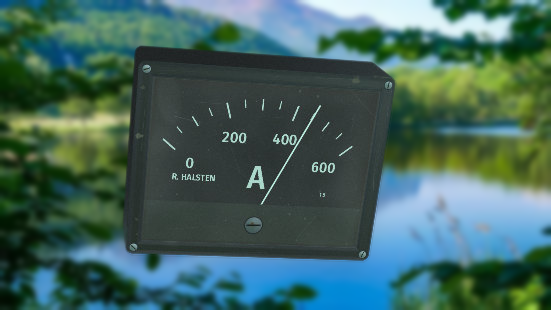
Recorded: 450; A
